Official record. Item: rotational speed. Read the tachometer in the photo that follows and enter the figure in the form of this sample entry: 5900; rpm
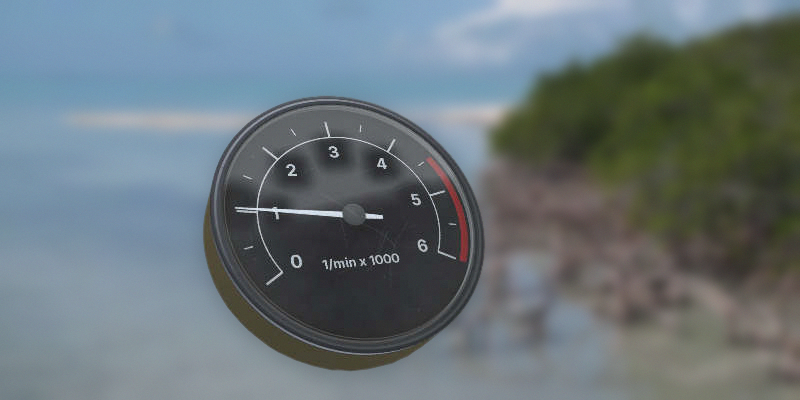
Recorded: 1000; rpm
